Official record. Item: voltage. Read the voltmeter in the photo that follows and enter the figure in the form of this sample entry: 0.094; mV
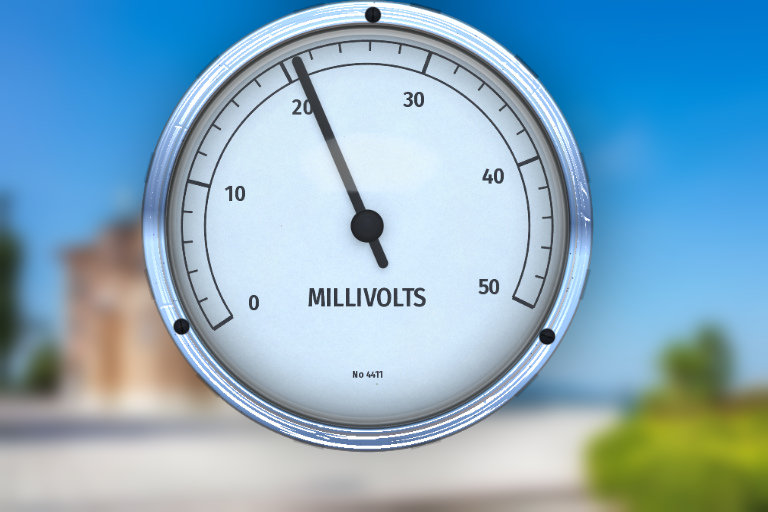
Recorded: 21; mV
